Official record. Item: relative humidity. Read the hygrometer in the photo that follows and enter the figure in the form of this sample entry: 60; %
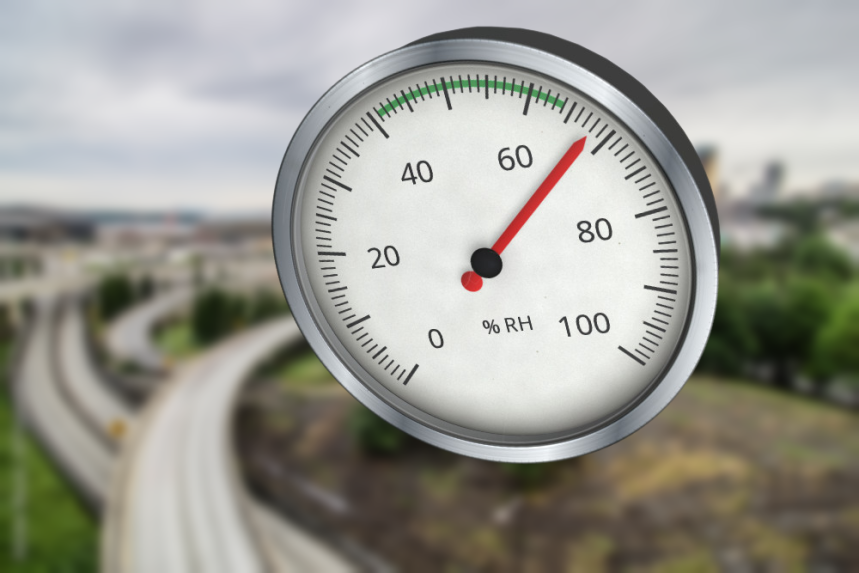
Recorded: 68; %
